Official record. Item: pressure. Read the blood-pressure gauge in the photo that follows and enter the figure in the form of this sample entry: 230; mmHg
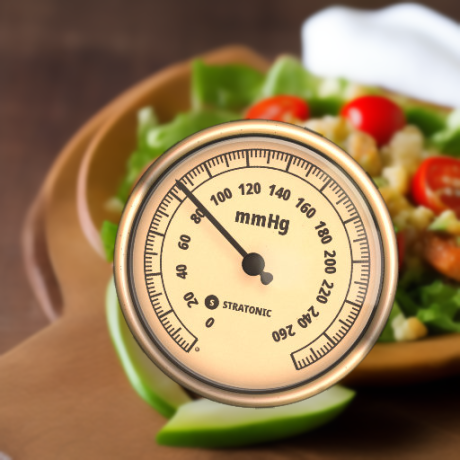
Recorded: 86; mmHg
